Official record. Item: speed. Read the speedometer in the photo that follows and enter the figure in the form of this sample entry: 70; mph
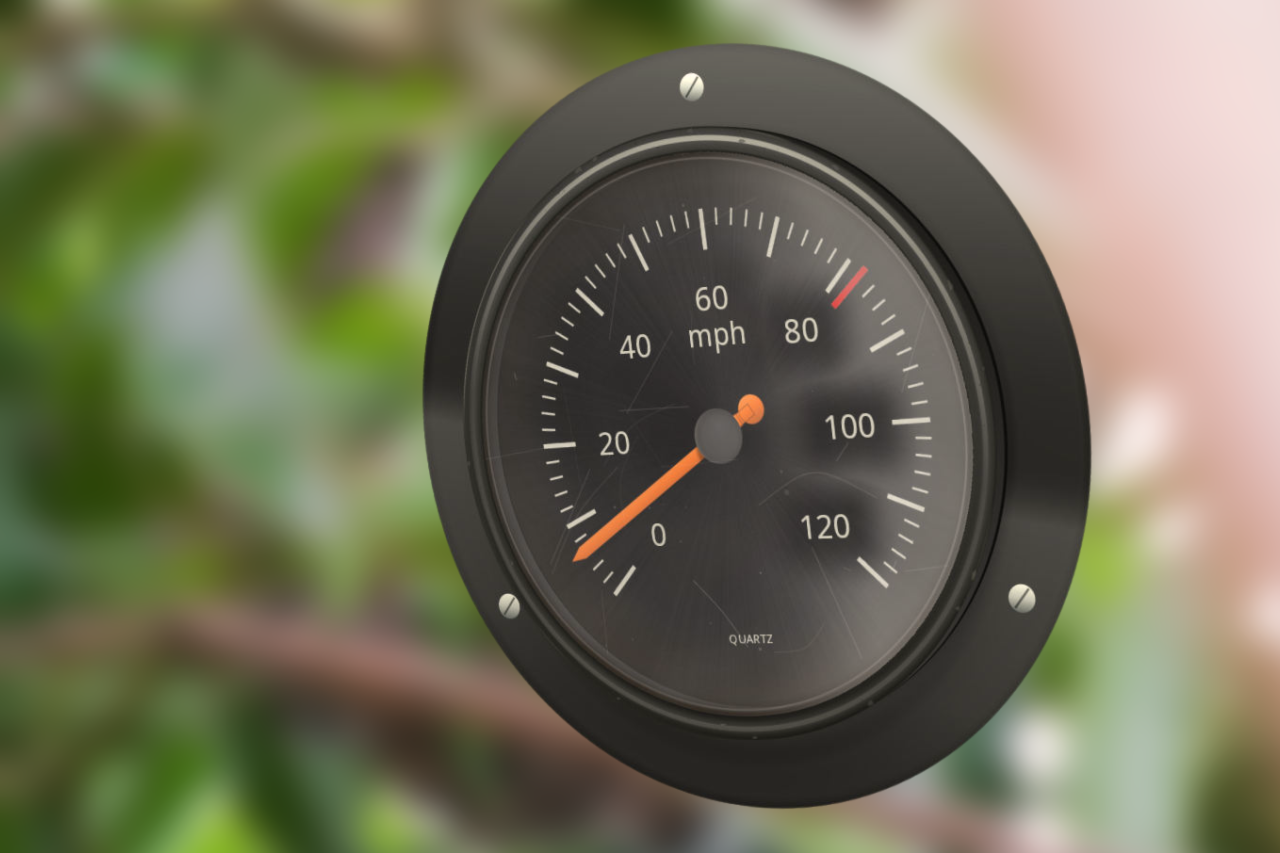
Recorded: 6; mph
